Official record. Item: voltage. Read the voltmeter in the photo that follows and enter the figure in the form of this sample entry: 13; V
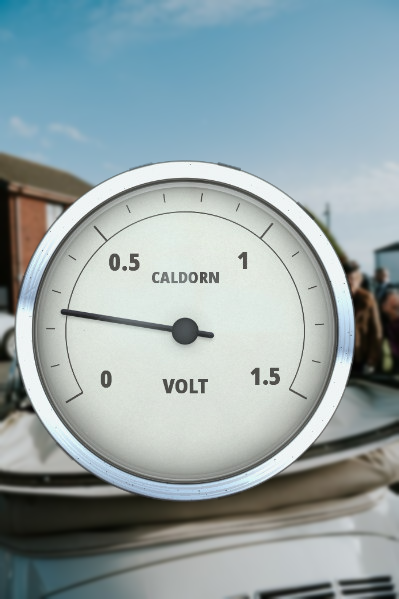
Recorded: 0.25; V
